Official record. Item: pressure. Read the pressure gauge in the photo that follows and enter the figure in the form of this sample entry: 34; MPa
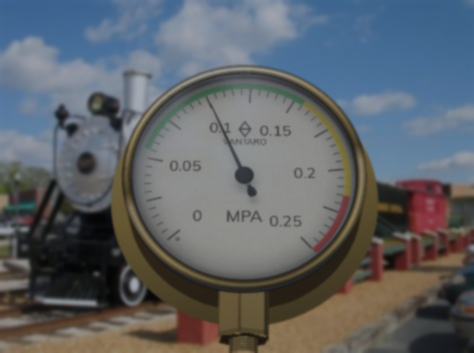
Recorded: 0.1; MPa
